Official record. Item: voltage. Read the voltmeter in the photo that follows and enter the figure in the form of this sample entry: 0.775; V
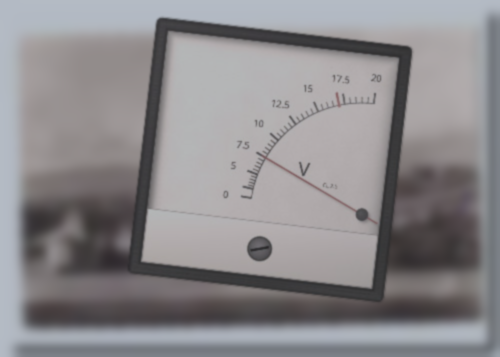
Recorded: 7.5; V
